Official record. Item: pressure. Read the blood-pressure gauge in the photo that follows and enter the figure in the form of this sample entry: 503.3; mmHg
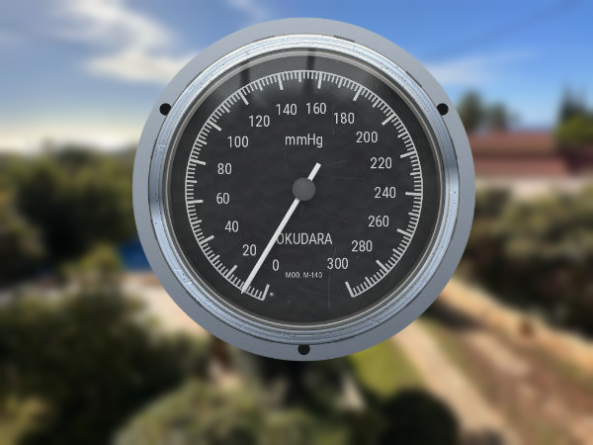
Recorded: 10; mmHg
